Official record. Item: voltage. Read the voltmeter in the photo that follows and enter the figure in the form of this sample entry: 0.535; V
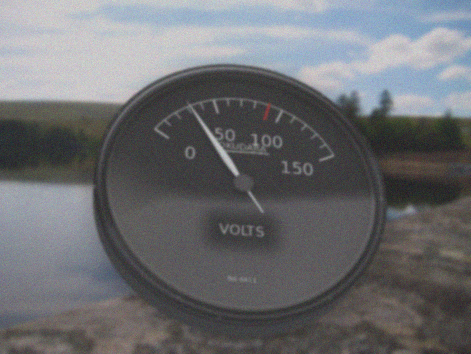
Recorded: 30; V
